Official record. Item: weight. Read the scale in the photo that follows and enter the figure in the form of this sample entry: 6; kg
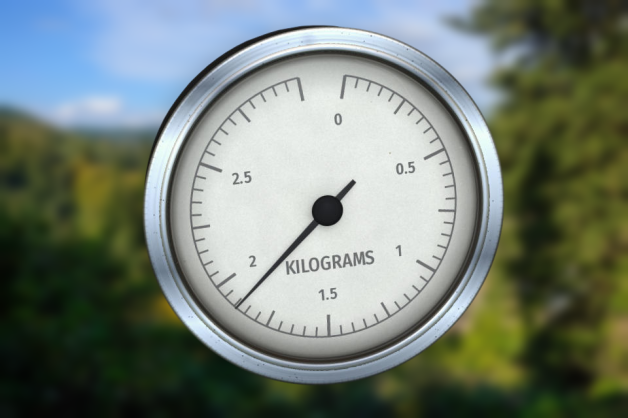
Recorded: 1.9; kg
